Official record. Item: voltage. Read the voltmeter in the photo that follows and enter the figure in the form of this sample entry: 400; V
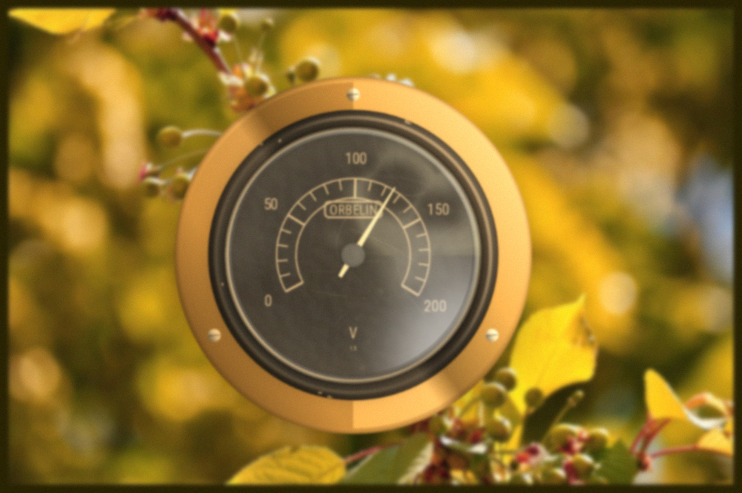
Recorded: 125; V
